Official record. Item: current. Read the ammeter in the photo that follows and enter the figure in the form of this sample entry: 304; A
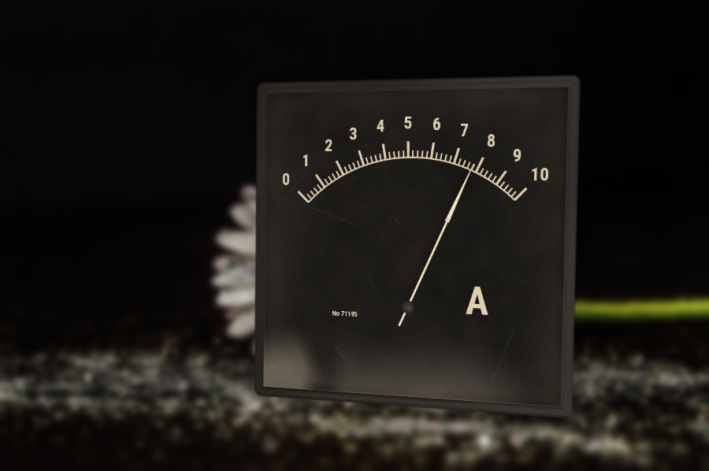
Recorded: 7.8; A
